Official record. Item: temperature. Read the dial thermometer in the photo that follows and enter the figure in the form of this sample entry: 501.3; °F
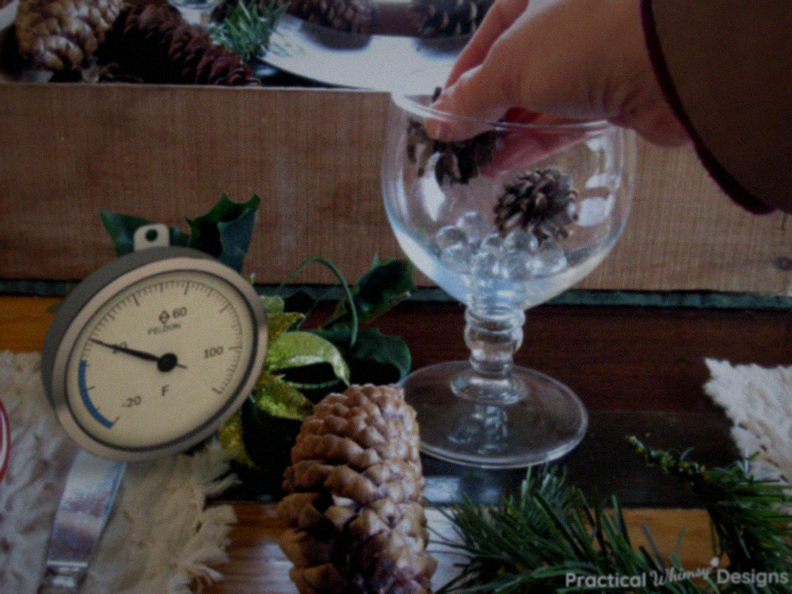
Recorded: 20; °F
